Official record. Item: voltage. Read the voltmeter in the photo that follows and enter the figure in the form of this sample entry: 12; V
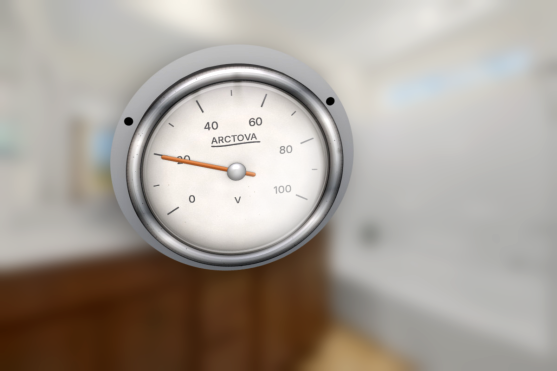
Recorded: 20; V
